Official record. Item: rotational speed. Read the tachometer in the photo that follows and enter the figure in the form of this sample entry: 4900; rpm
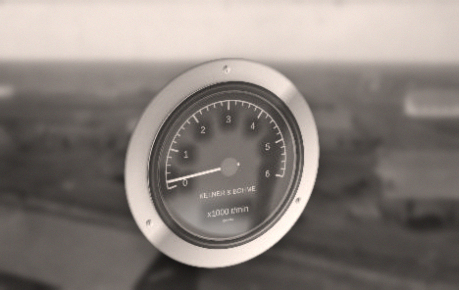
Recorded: 200; rpm
